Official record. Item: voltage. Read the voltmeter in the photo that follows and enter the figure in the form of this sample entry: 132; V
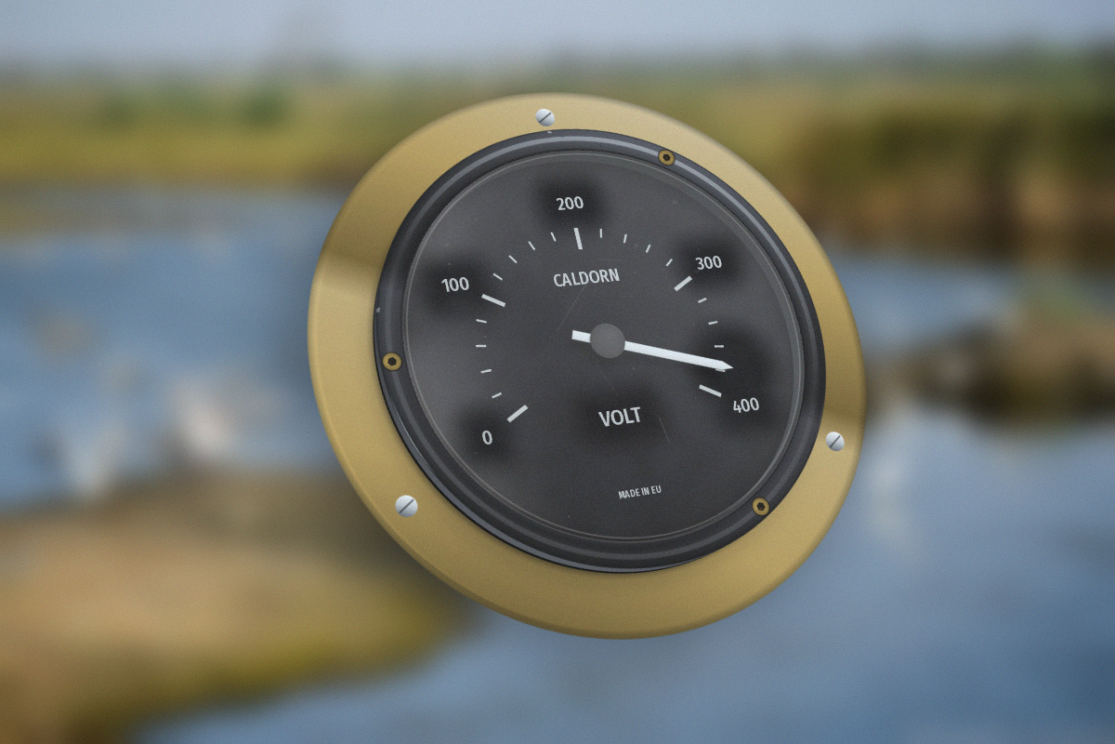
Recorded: 380; V
